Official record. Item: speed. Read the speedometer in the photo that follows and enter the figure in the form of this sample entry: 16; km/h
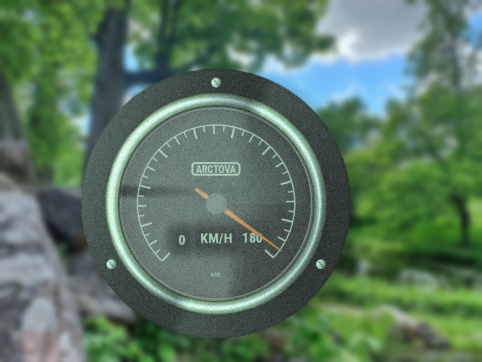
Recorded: 175; km/h
